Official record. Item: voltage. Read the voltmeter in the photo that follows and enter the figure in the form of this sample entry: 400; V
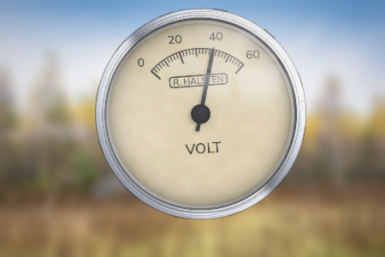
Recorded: 40; V
